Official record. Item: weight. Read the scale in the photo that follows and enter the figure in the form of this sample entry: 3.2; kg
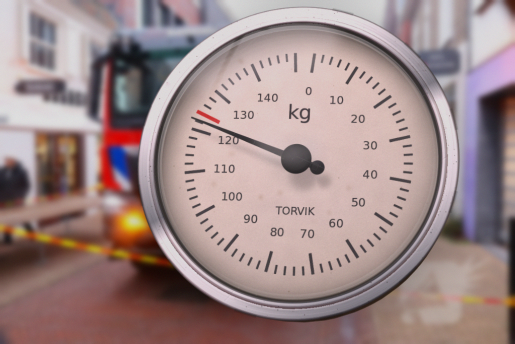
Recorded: 122; kg
